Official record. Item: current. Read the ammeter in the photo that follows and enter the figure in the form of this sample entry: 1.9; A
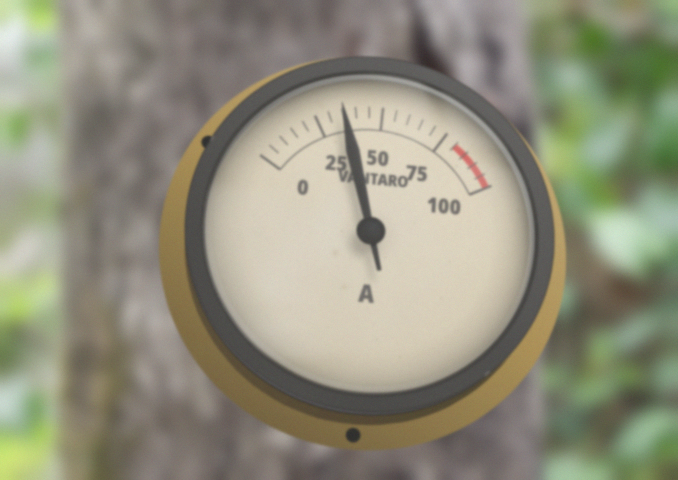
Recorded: 35; A
